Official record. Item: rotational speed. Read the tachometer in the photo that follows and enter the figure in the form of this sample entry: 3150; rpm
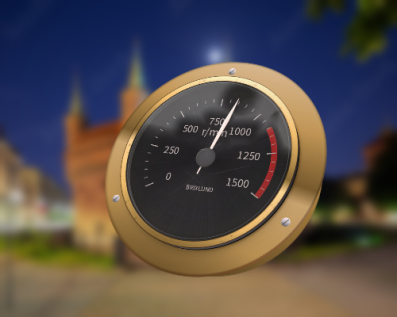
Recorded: 850; rpm
